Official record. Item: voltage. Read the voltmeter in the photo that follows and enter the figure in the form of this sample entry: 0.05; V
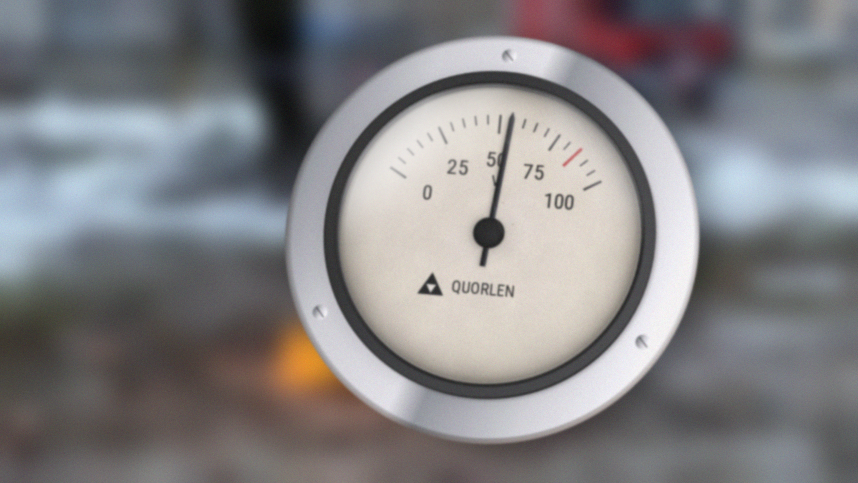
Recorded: 55; V
